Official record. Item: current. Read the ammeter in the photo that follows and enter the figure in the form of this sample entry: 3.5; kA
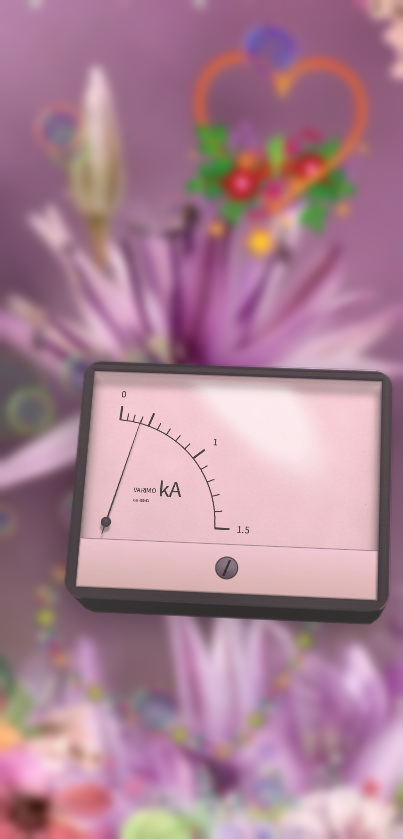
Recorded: 0.4; kA
